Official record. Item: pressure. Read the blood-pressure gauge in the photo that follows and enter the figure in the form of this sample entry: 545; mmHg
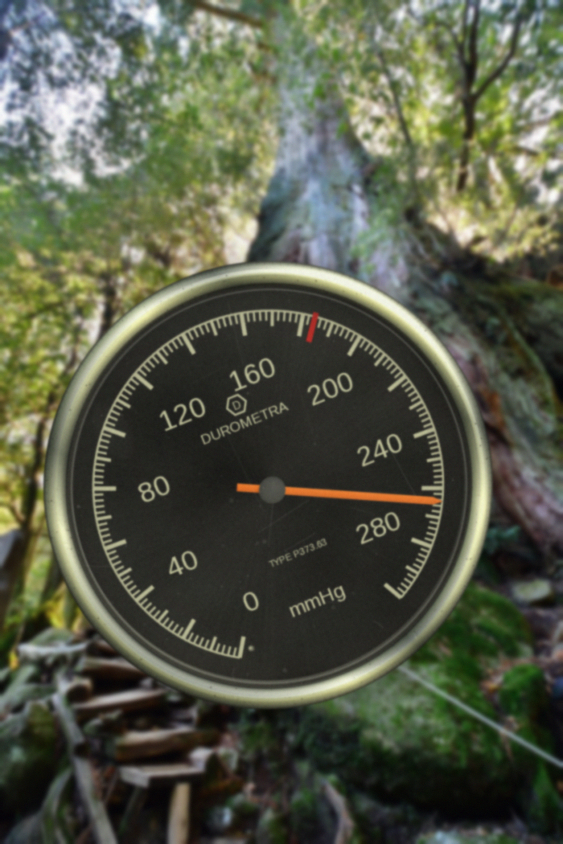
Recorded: 264; mmHg
